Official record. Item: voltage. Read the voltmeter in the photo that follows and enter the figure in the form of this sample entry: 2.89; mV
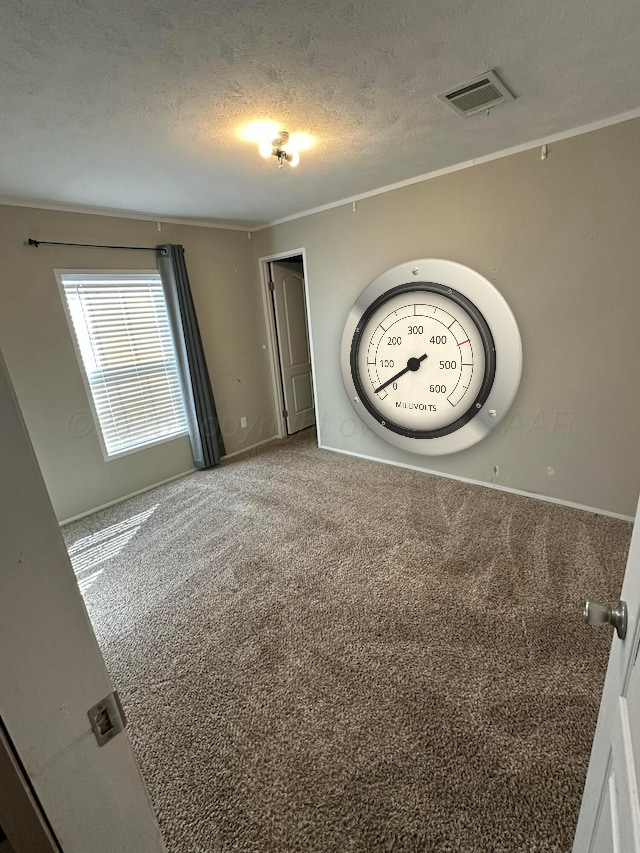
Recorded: 25; mV
